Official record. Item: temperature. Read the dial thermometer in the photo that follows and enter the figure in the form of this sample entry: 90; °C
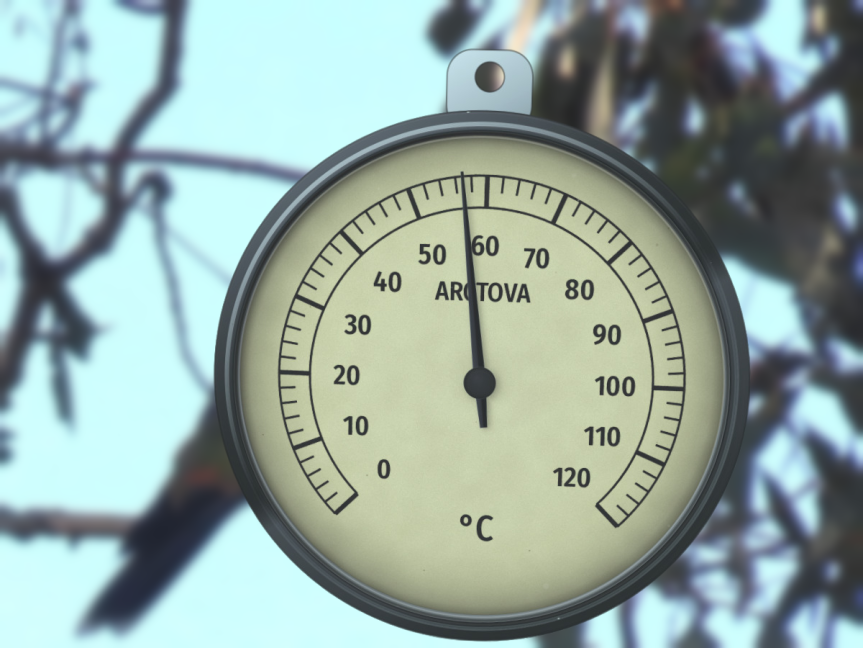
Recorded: 57; °C
